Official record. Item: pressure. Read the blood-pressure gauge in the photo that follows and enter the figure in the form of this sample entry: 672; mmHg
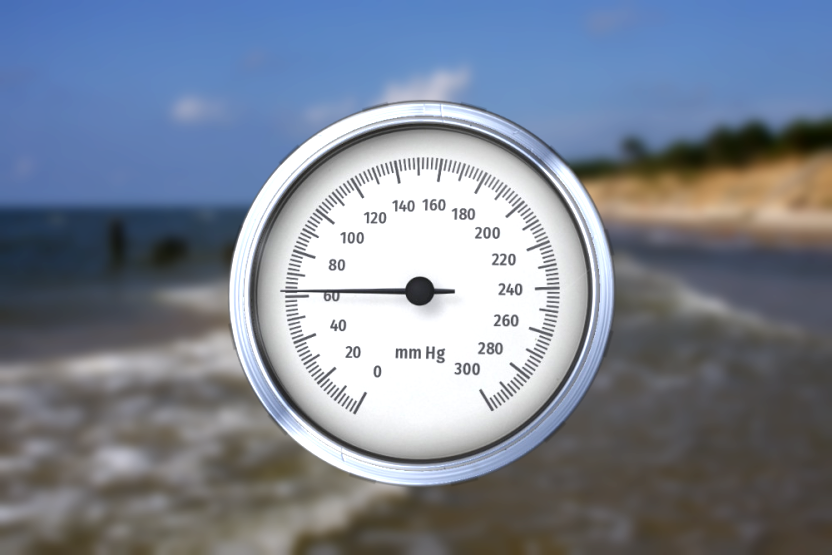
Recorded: 62; mmHg
